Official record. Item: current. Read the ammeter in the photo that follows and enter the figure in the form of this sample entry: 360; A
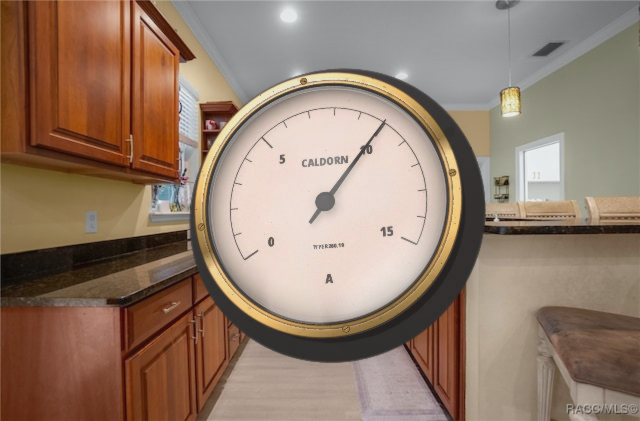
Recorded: 10; A
